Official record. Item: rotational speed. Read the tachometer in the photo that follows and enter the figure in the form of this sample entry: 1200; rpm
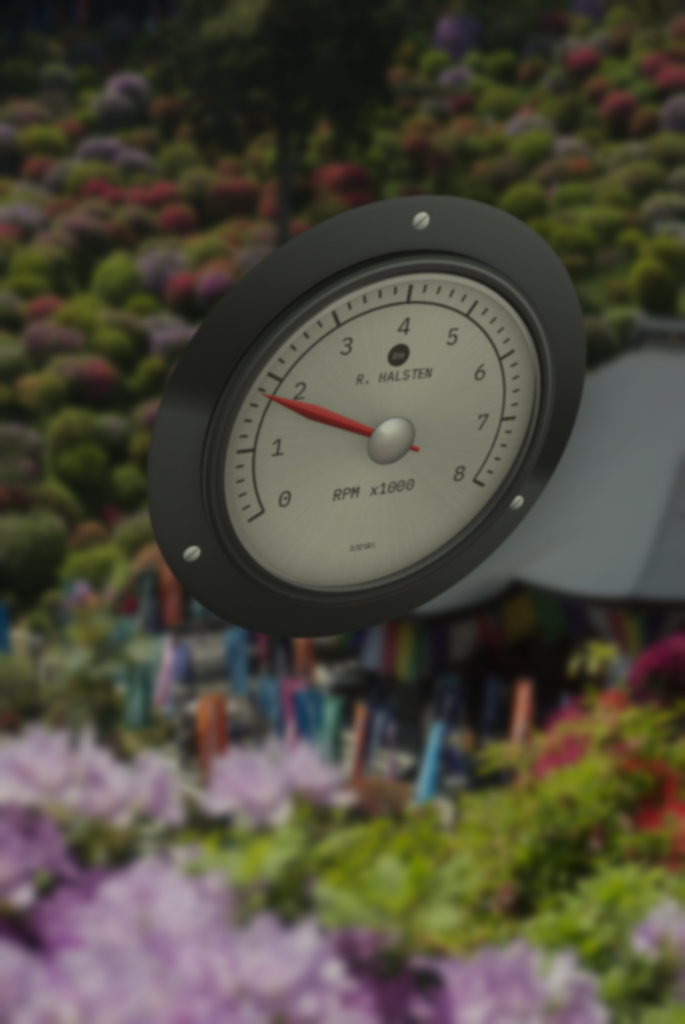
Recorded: 1800; rpm
